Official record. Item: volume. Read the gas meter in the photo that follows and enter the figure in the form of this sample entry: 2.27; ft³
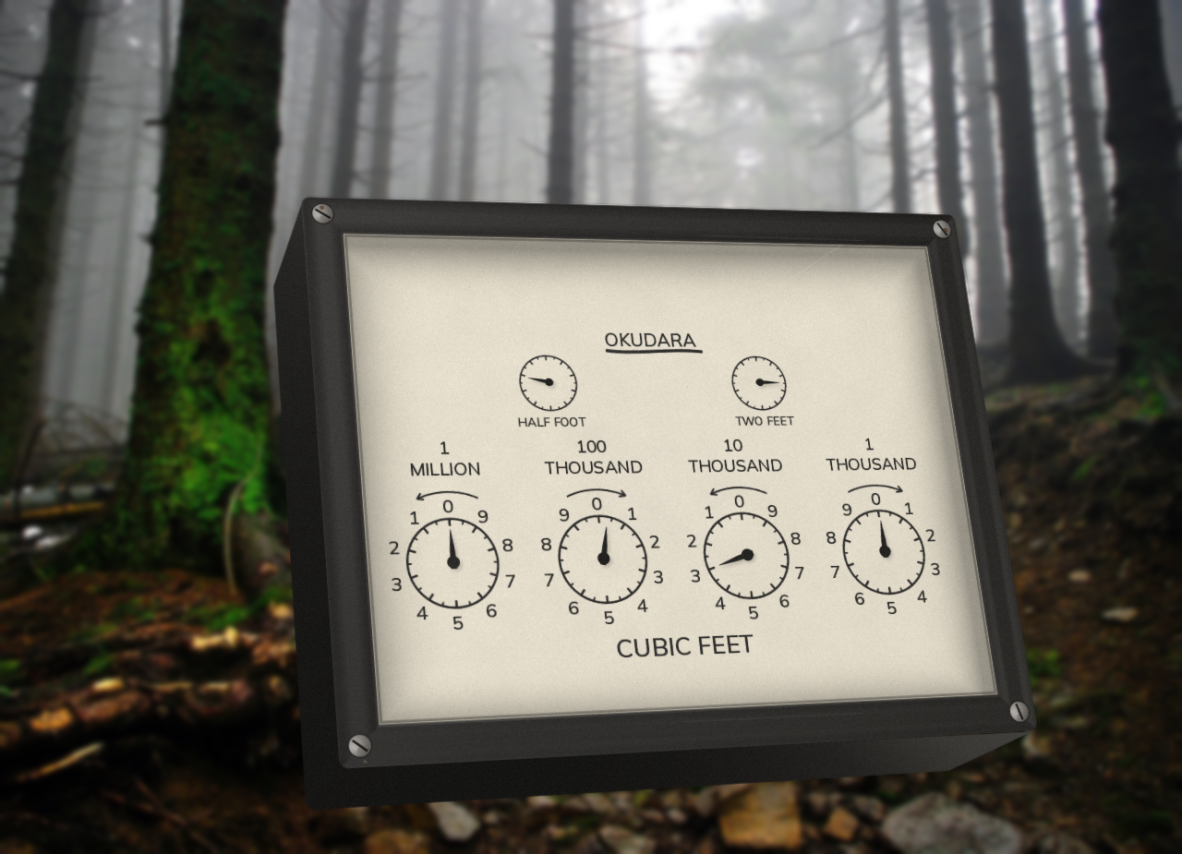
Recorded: 3000; ft³
